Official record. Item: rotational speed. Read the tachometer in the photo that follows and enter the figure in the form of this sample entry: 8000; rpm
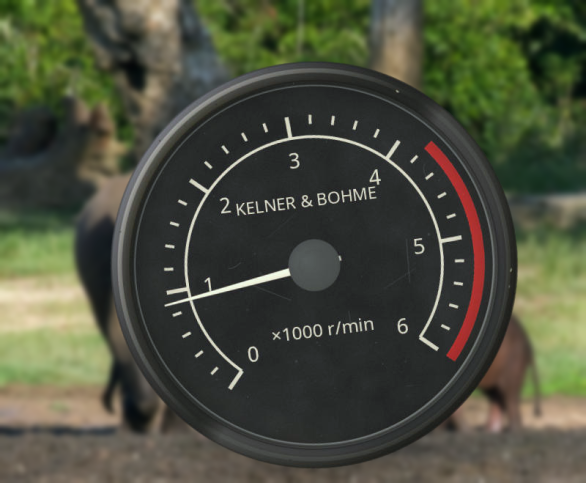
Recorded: 900; rpm
